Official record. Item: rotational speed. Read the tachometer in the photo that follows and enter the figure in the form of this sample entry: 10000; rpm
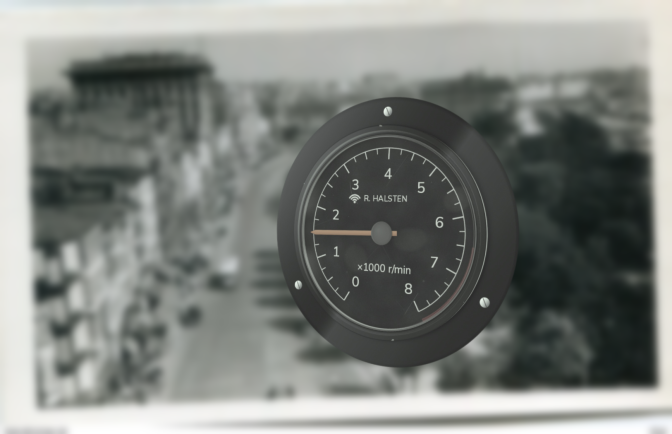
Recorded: 1500; rpm
